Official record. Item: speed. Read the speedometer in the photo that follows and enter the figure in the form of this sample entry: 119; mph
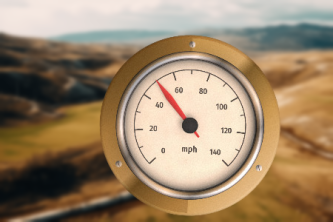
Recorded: 50; mph
